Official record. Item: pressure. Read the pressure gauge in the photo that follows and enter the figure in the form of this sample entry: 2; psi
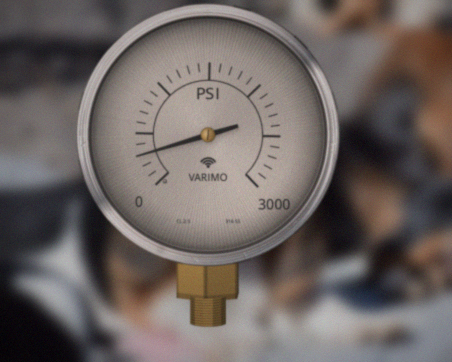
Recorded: 300; psi
